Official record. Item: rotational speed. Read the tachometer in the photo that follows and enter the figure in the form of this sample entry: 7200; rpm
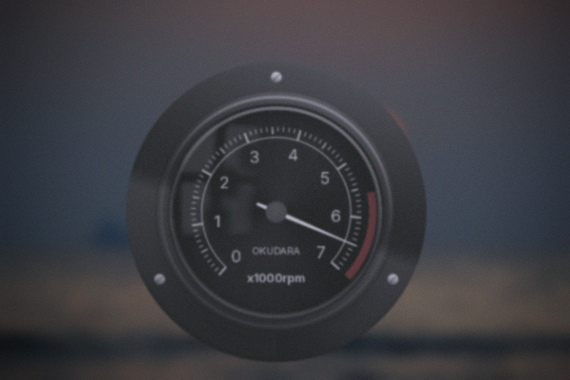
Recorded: 6500; rpm
